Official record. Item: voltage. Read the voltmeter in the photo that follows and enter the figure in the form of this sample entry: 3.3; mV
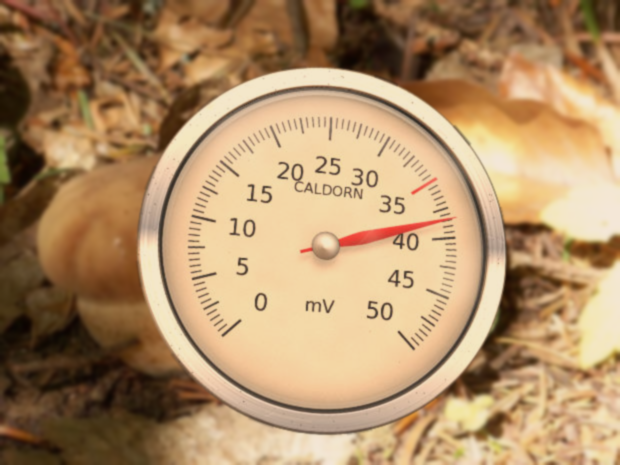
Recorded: 38.5; mV
